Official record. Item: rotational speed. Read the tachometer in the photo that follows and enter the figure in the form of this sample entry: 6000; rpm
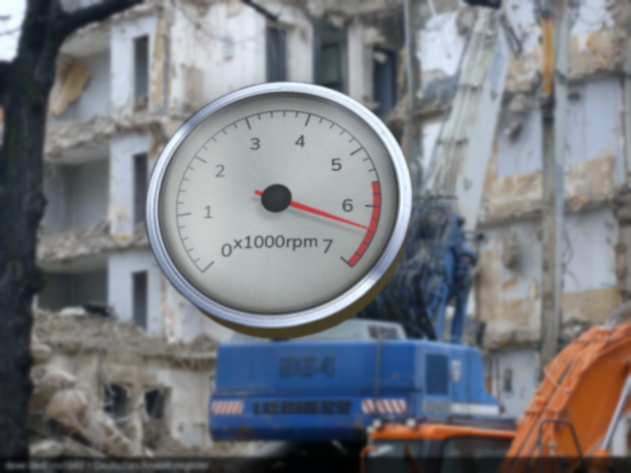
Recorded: 6400; rpm
